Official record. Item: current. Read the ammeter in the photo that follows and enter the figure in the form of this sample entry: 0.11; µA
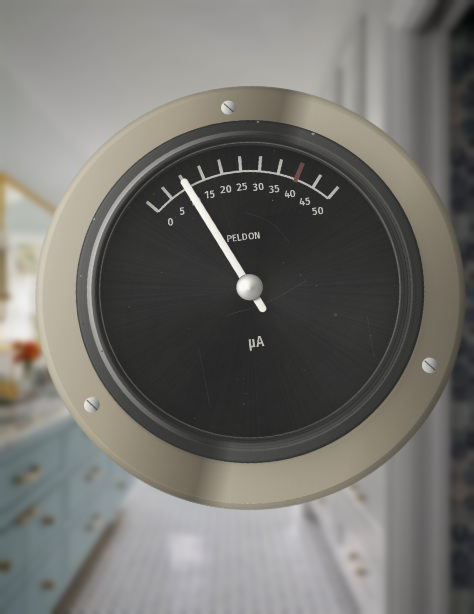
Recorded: 10; µA
